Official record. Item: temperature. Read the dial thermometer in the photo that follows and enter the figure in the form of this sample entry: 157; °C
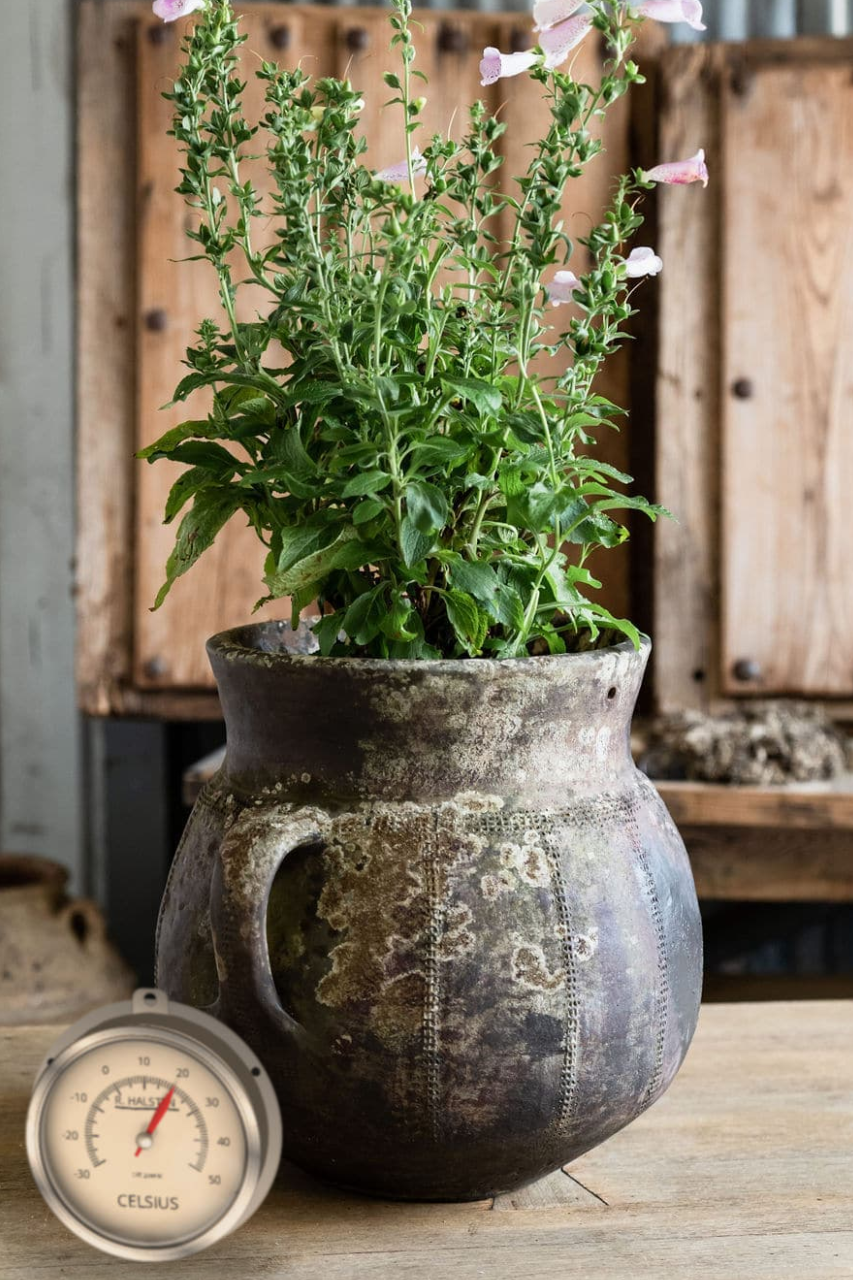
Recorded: 20; °C
